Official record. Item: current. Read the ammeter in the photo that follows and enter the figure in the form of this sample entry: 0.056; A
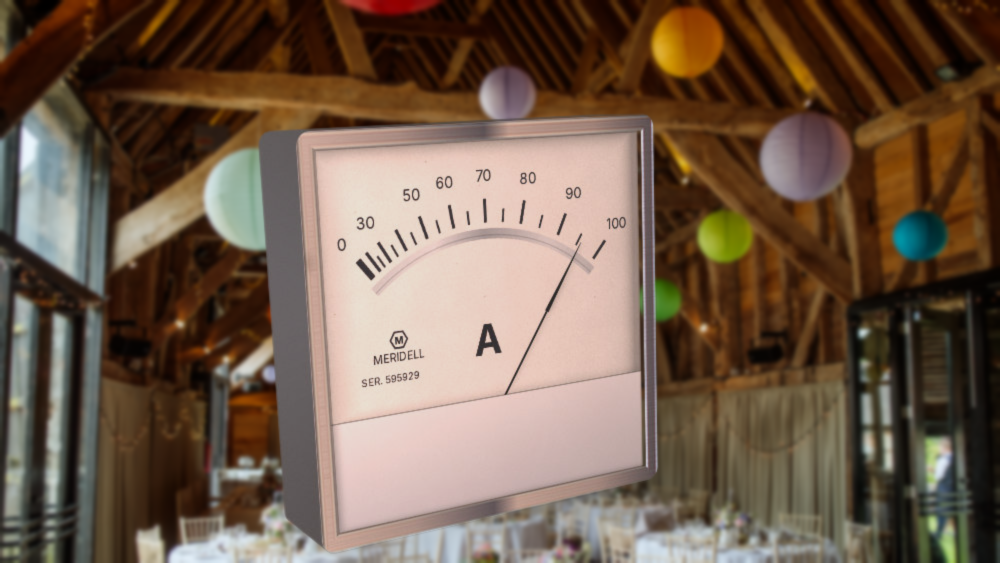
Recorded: 95; A
